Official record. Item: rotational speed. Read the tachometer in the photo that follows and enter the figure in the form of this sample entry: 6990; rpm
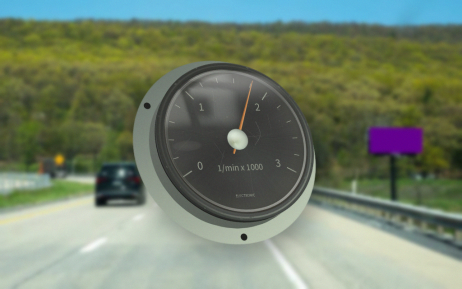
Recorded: 1800; rpm
